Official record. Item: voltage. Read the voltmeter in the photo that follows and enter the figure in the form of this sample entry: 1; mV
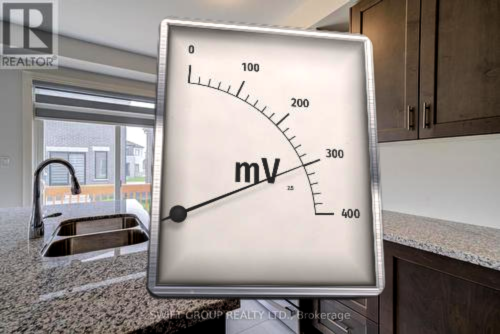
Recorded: 300; mV
